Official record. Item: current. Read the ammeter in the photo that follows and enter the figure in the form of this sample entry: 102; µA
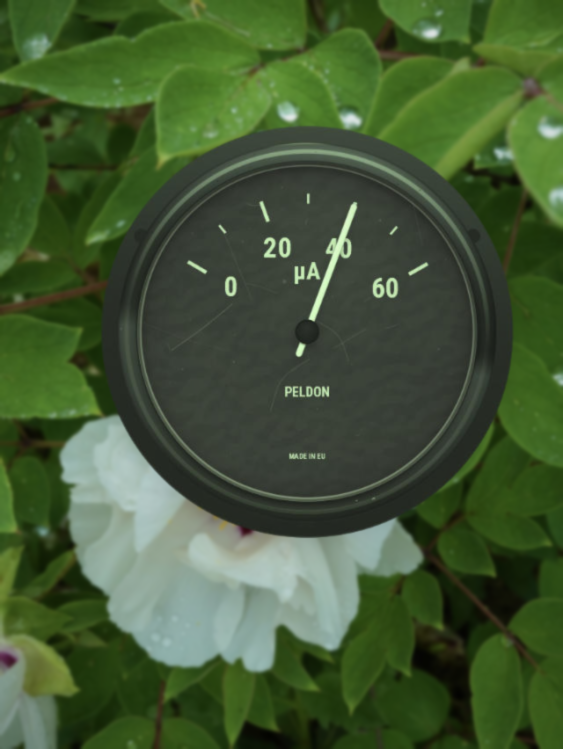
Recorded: 40; µA
